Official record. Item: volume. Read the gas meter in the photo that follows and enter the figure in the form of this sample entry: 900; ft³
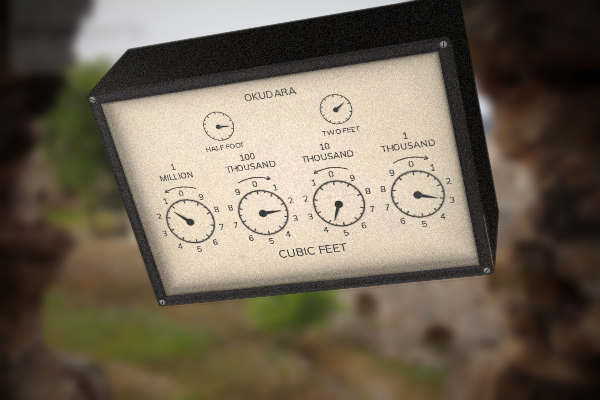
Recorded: 124300; ft³
